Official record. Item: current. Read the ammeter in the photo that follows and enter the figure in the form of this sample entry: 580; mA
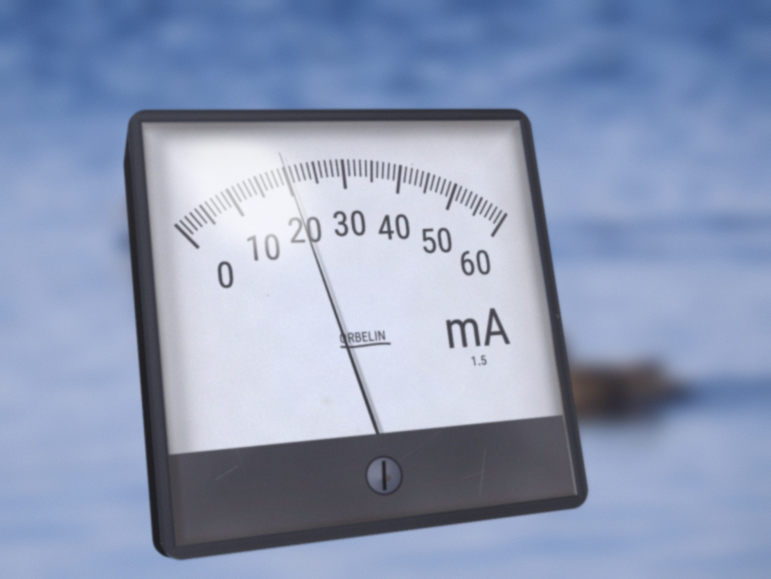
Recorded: 20; mA
